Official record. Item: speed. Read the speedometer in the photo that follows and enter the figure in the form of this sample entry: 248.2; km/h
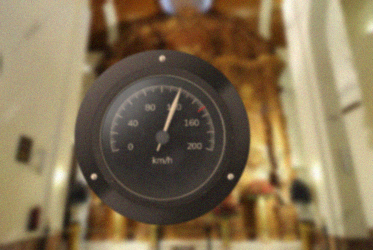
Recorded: 120; km/h
